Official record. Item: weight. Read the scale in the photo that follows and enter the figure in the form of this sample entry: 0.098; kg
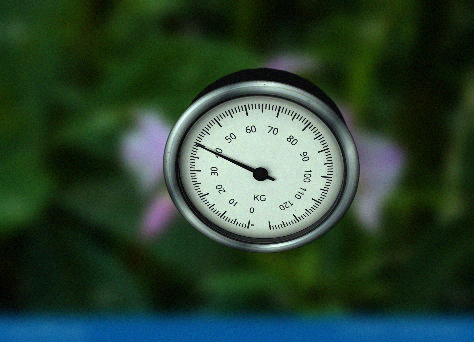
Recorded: 40; kg
